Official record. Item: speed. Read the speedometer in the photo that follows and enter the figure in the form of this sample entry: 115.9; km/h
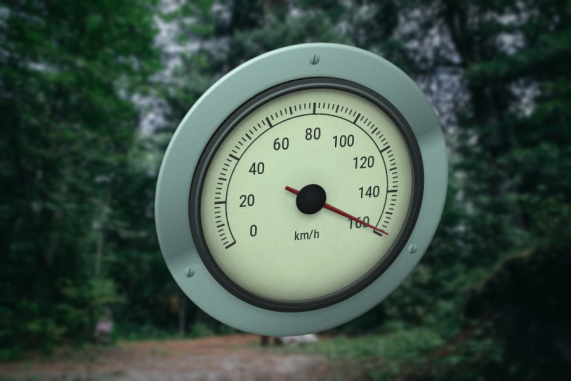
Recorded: 158; km/h
